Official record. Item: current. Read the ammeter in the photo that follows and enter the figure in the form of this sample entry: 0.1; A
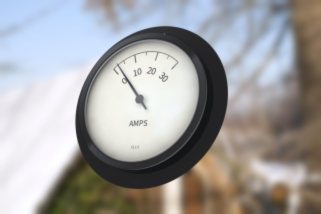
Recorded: 2.5; A
